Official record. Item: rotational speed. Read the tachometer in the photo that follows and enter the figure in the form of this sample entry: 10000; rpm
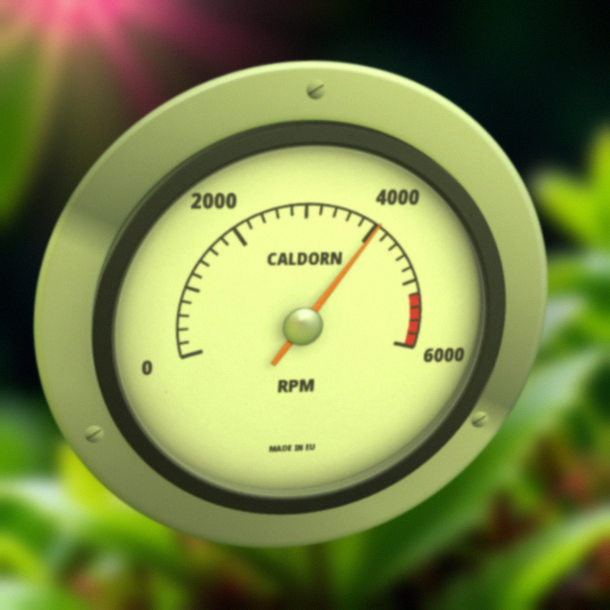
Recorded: 4000; rpm
